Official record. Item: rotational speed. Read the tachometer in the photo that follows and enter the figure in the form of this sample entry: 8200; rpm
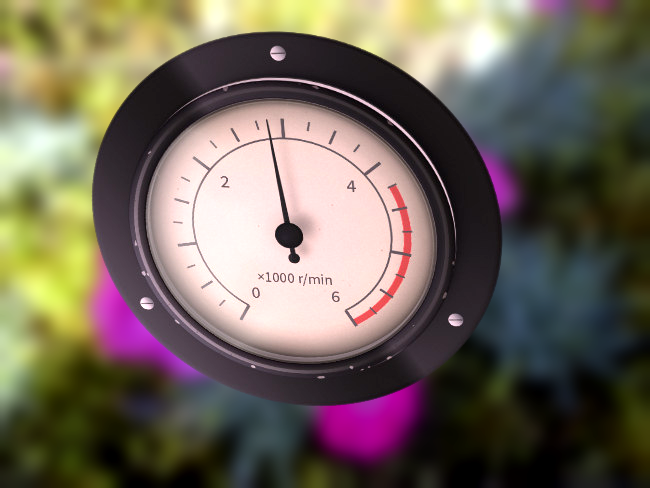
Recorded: 2875; rpm
